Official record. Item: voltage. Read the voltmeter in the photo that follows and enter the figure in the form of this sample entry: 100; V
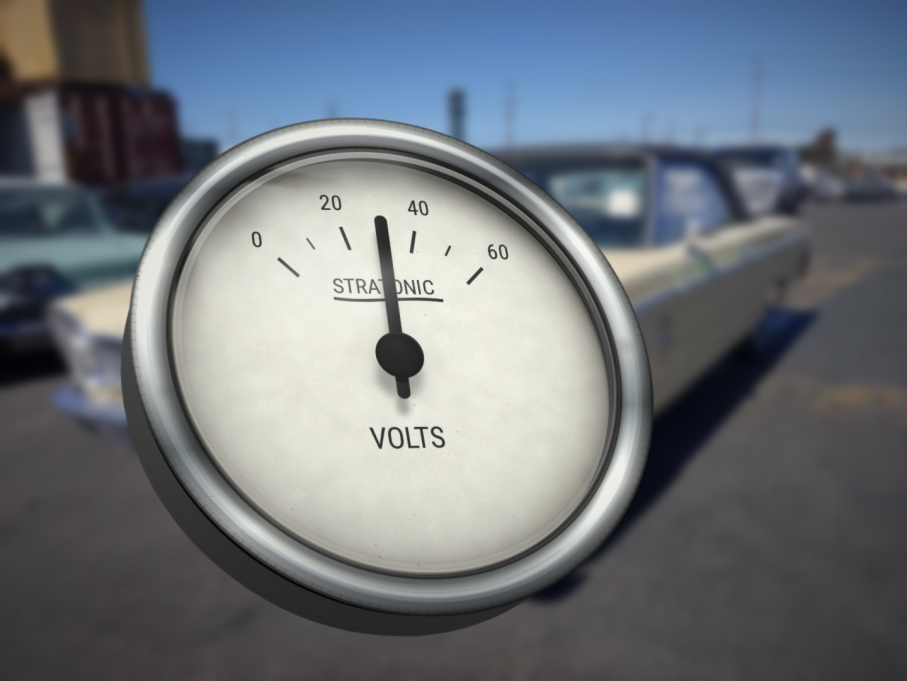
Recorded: 30; V
